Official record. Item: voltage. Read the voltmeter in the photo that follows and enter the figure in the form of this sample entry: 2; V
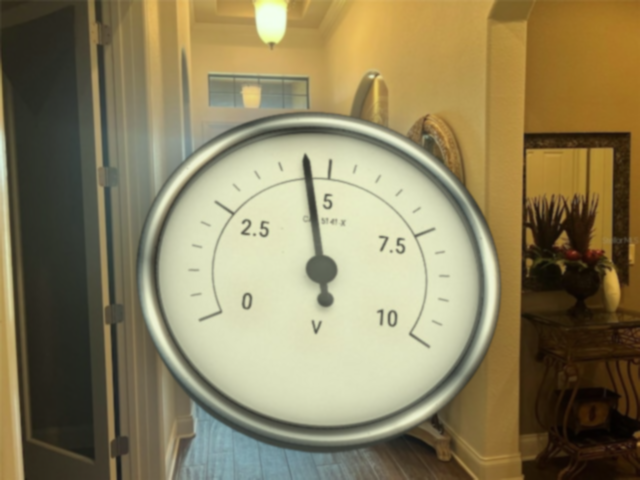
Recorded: 4.5; V
